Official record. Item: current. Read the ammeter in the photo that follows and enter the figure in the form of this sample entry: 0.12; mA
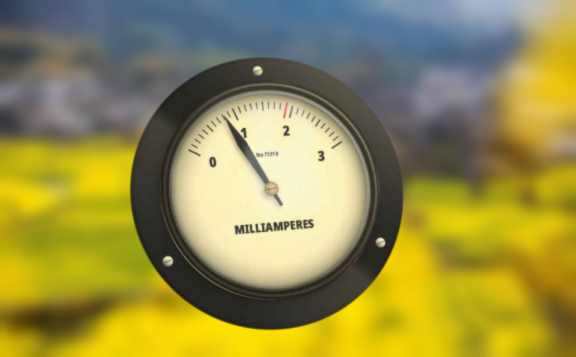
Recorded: 0.8; mA
